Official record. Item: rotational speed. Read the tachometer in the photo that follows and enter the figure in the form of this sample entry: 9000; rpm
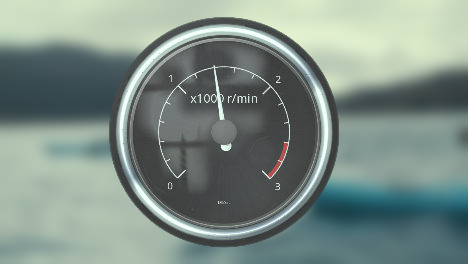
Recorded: 1400; rpm
